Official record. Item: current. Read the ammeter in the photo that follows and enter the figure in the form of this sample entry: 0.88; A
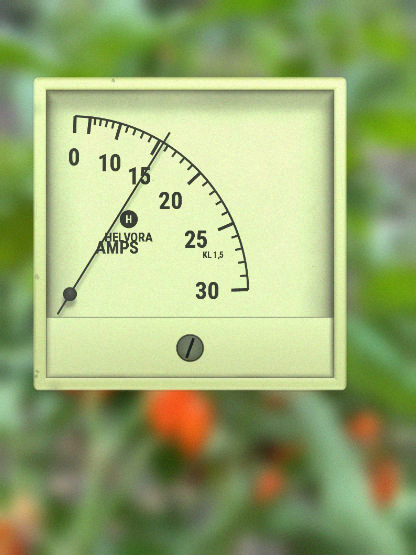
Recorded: 15.5; A
